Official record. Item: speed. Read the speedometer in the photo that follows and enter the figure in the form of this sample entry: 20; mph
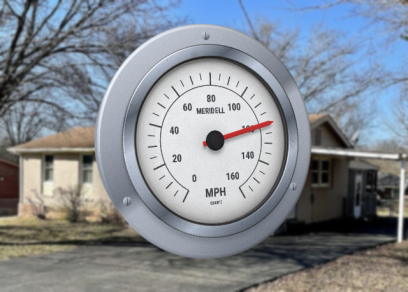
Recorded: 120; mph
